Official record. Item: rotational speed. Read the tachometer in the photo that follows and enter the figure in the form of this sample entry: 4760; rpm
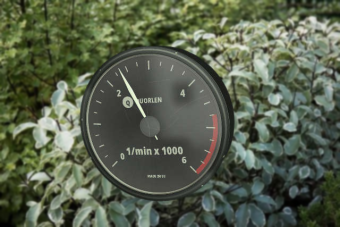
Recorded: 2375; rpm
